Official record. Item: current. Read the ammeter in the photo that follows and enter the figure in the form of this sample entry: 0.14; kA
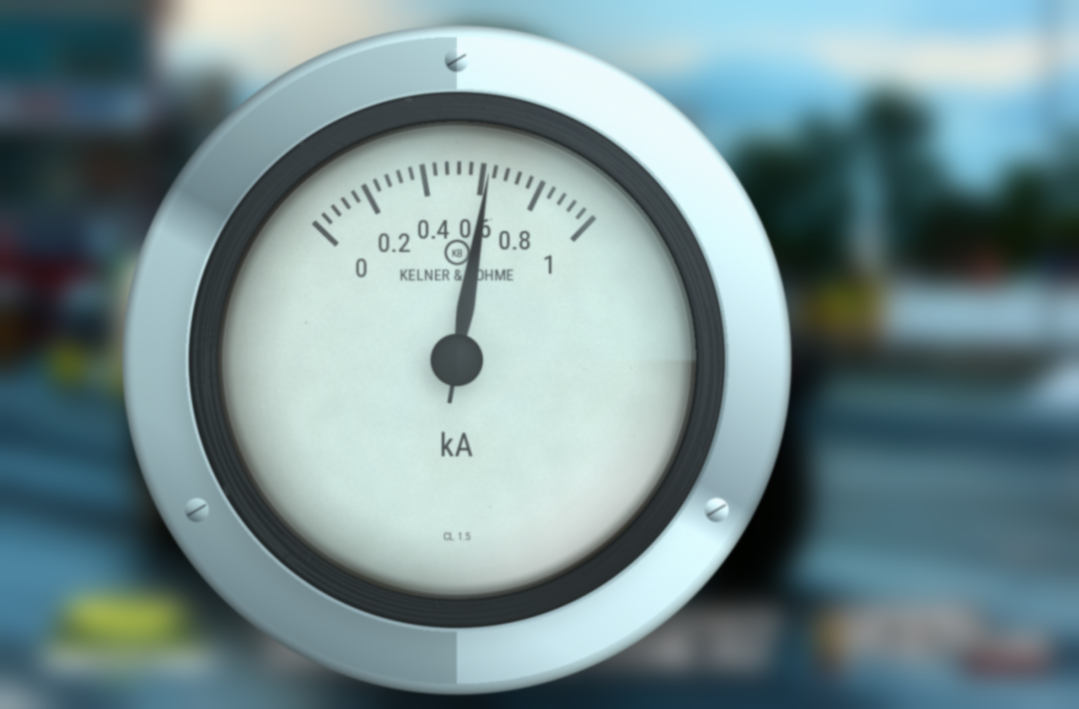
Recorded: 0.62; kA
